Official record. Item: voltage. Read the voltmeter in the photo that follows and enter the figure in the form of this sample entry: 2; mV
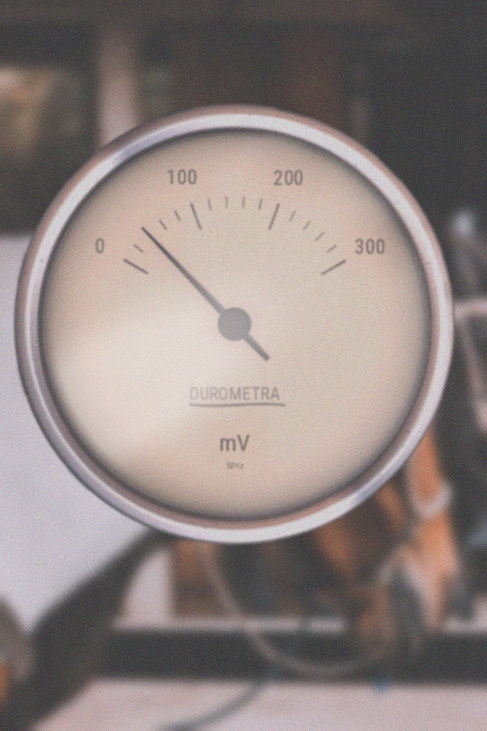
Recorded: 40; mV
